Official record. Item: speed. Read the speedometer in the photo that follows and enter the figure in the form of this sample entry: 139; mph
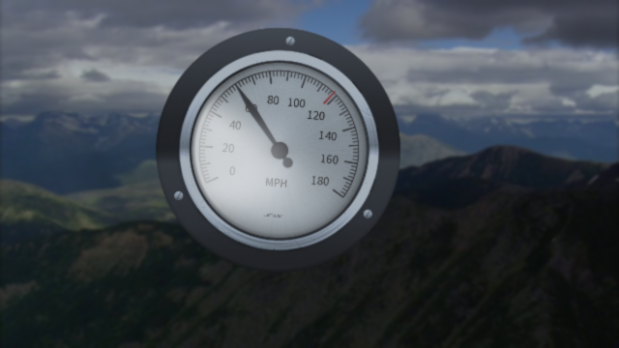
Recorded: 60; mph
